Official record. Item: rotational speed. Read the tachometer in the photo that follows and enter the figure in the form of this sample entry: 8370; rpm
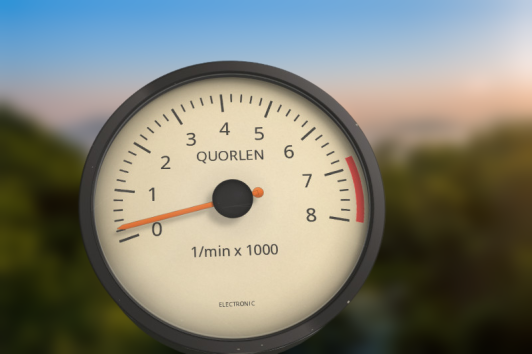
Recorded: 200; rpm
